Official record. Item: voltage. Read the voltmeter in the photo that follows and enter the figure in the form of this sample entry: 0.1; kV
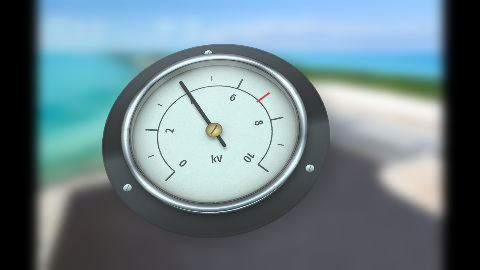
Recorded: 4; kV
